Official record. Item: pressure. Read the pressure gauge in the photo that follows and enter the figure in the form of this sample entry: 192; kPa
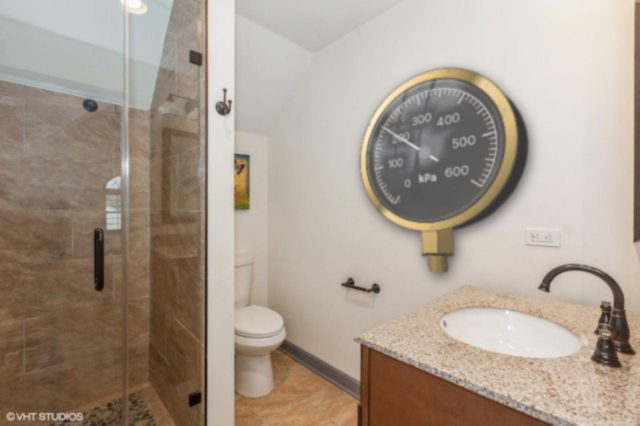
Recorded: 200; kPa
